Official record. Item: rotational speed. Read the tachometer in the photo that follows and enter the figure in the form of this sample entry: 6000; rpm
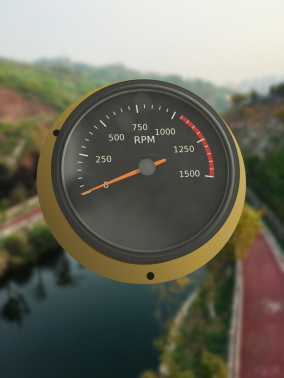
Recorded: 0; rpm
